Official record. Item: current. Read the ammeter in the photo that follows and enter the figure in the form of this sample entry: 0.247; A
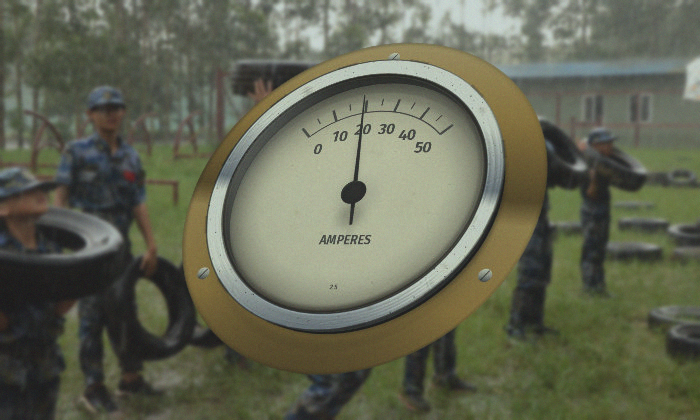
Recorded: 20; A
